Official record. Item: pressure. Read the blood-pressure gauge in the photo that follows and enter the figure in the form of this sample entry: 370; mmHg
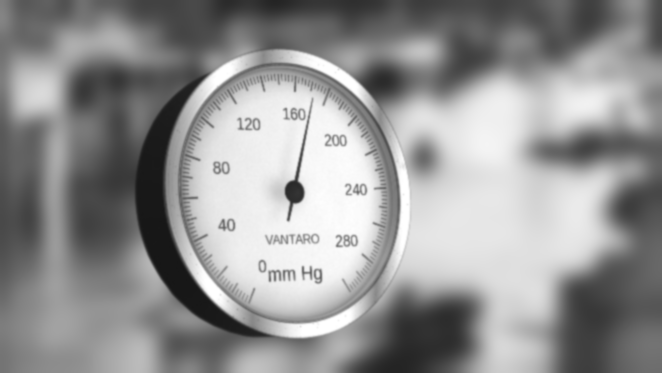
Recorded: 170; mmHg
